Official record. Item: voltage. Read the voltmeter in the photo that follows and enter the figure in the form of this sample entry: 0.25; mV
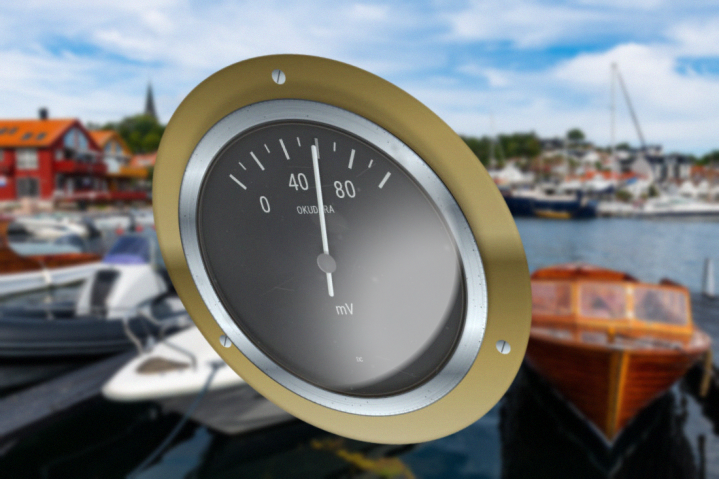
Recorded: 60; mV
